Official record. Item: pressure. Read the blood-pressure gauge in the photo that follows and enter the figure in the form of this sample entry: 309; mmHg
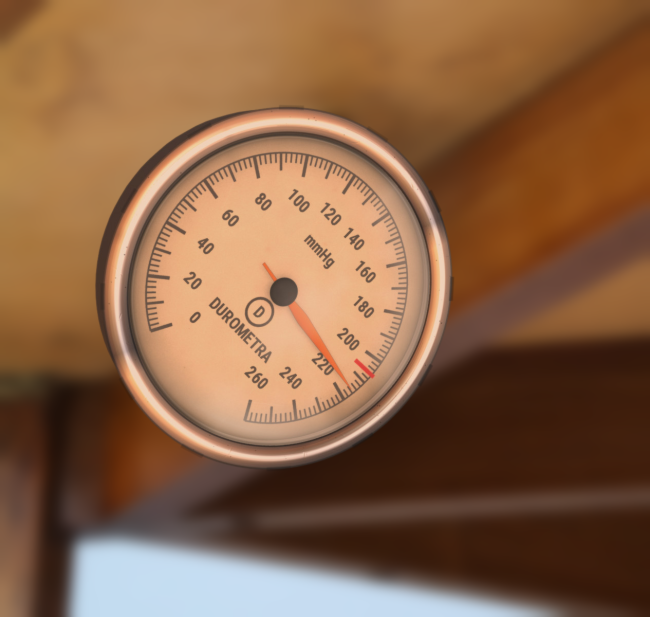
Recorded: 216; mmHg
